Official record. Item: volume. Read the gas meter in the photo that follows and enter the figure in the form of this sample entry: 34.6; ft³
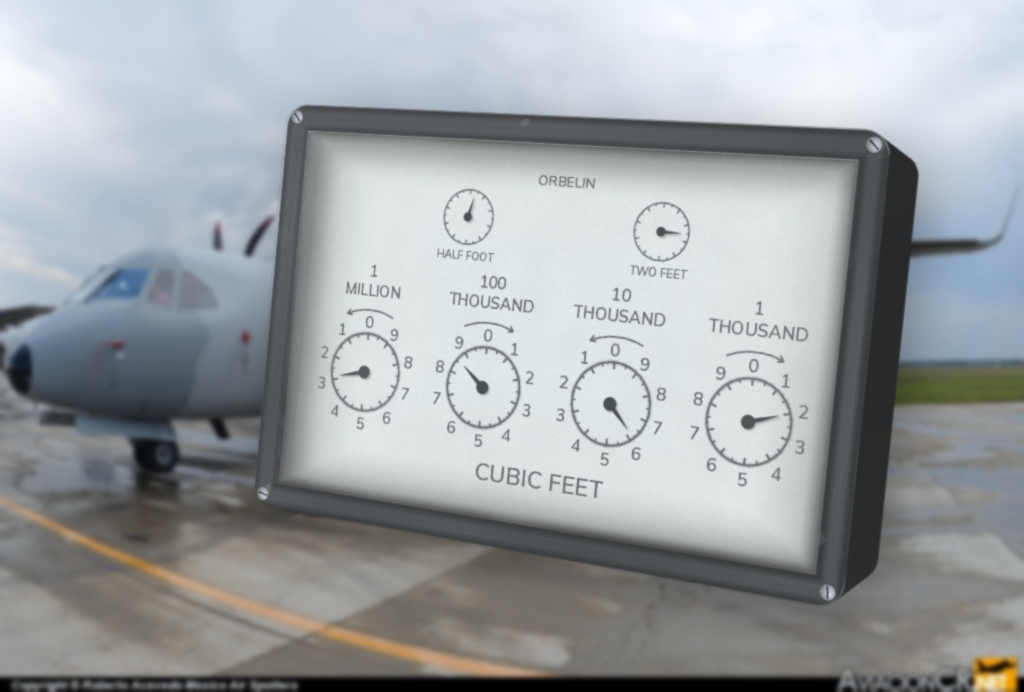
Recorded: 286200; ft³
